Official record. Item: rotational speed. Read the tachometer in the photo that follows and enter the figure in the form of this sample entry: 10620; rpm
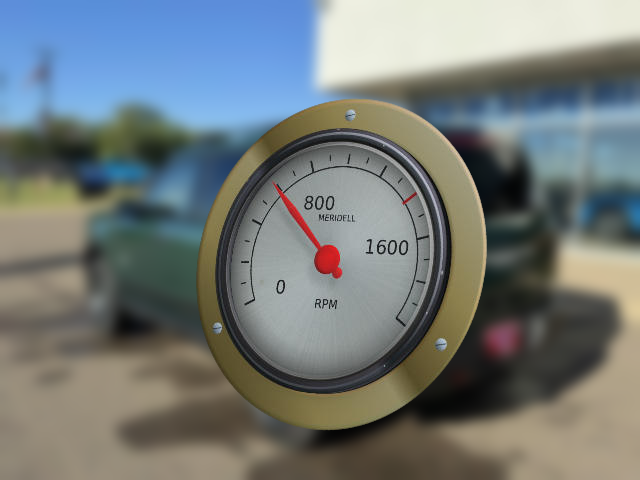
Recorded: 600; rpm
